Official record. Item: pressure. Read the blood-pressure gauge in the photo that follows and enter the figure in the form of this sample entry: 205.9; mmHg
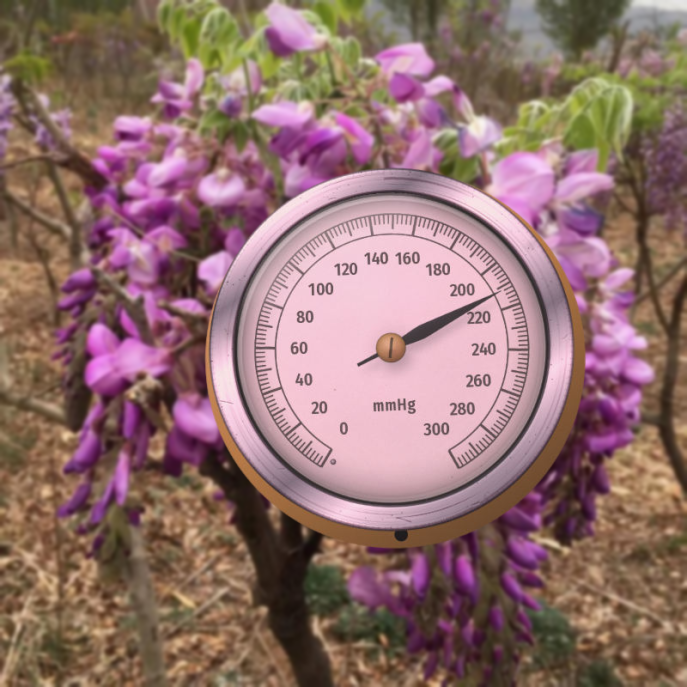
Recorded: 212; mmHg
